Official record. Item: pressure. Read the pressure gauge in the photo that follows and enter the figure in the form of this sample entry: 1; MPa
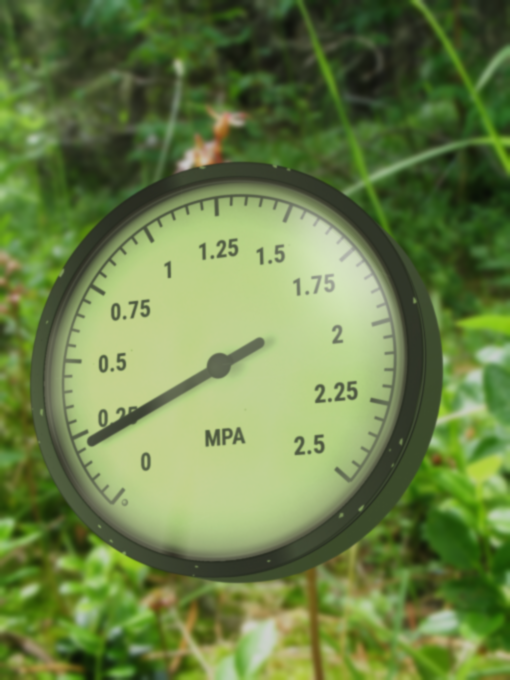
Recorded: 0.2; MPa
